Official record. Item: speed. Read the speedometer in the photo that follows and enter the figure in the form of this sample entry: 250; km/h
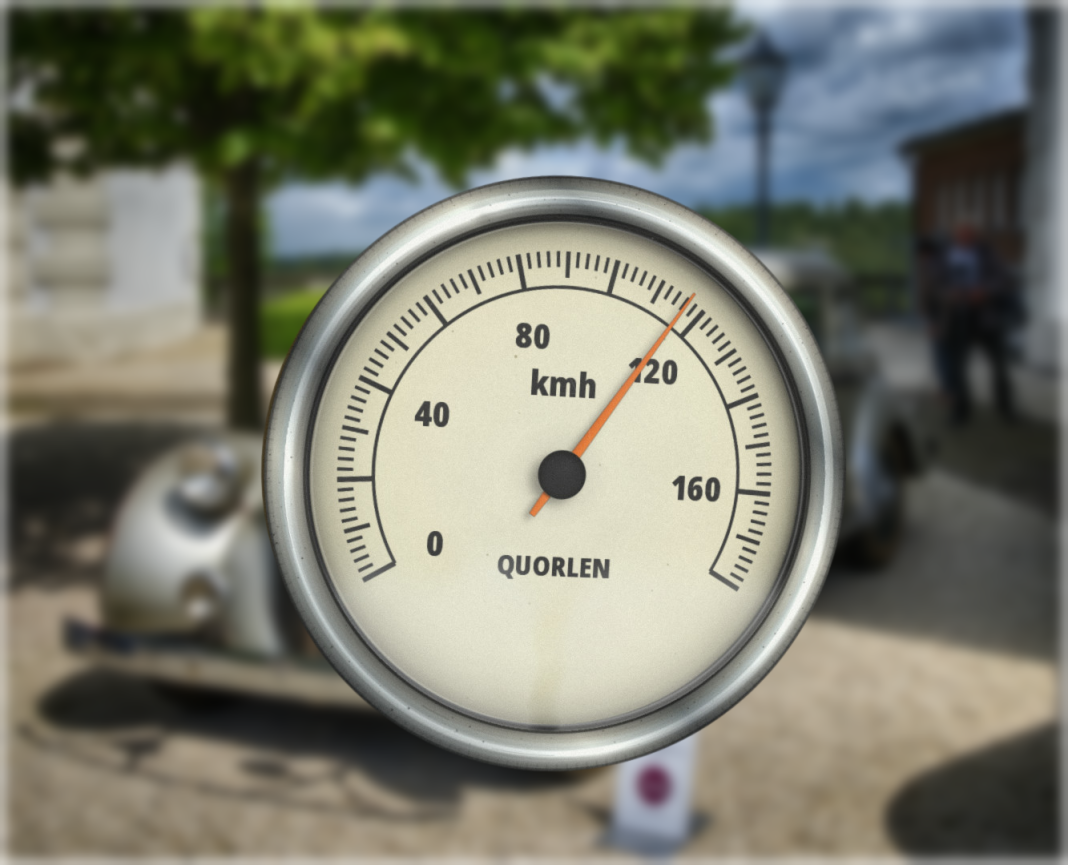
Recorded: 116; km/h
